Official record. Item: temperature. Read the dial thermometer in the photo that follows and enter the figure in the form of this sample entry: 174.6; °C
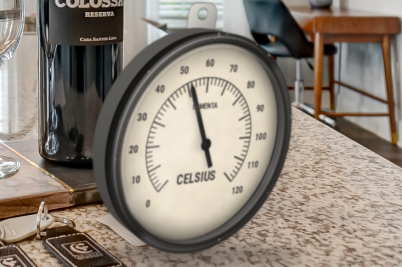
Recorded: 50; °C
